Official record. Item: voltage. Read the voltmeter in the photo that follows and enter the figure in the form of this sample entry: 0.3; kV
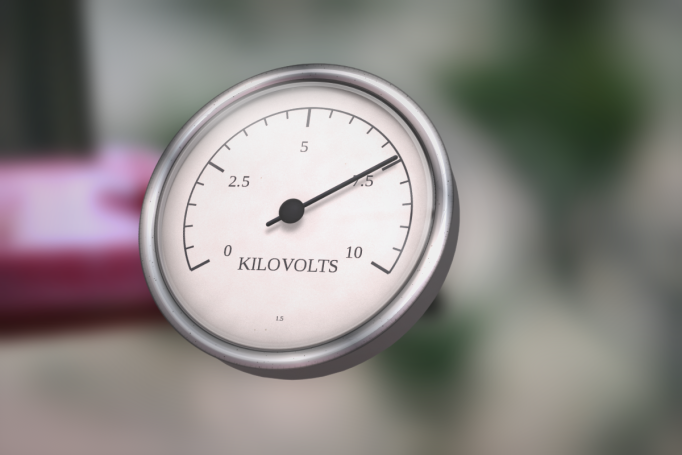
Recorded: 7.5; kV
